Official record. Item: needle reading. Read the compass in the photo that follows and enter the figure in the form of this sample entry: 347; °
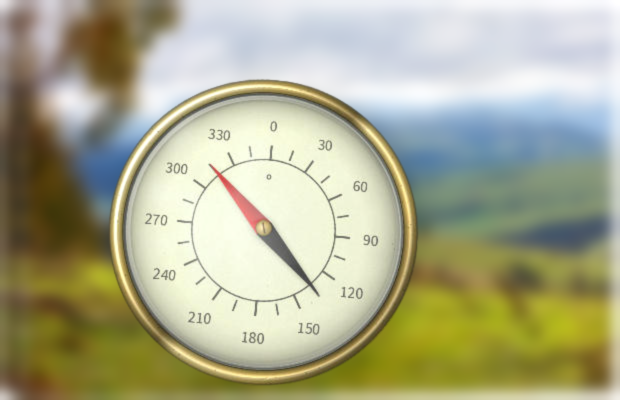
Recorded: 315; °
